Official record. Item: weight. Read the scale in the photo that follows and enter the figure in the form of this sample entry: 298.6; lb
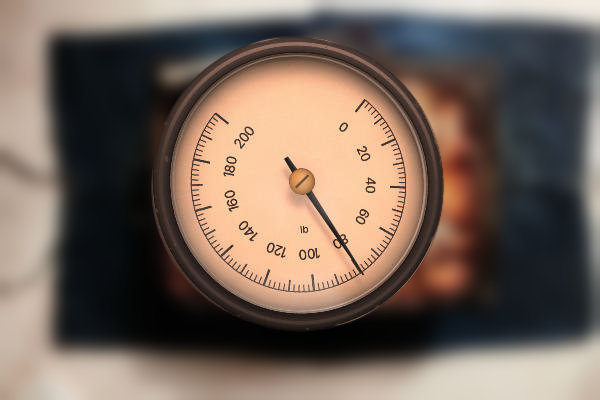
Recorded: 80; lb
